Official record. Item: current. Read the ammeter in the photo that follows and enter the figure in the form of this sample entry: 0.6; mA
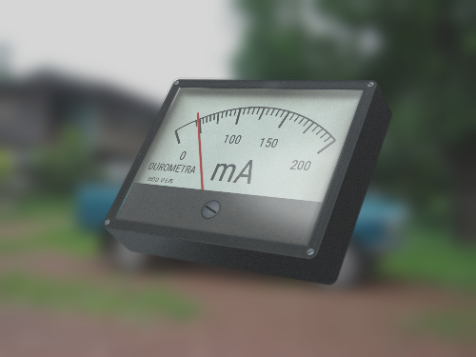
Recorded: 50; mA
